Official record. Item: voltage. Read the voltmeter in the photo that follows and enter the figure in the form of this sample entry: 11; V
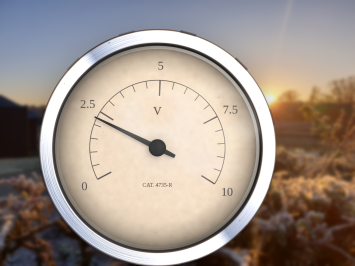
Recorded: 2.25; V
